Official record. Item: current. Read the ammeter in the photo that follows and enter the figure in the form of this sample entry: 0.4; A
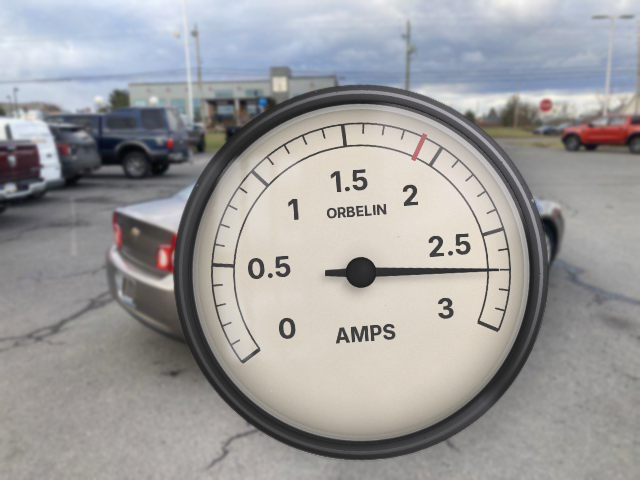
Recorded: 2.7; A
